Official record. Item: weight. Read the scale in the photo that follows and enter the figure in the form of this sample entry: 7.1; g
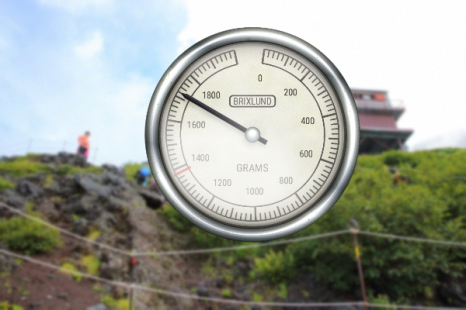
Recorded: 1720; g
